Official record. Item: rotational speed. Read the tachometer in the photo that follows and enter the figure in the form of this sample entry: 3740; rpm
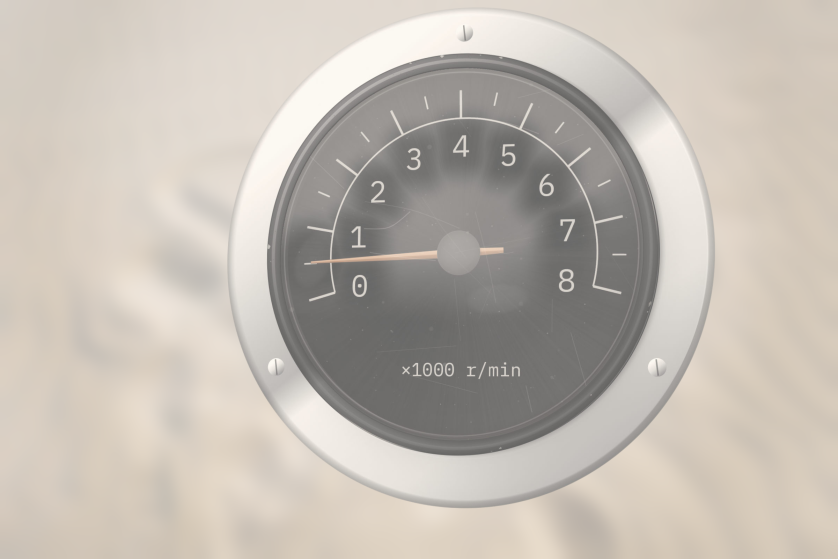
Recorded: 500; rpm
